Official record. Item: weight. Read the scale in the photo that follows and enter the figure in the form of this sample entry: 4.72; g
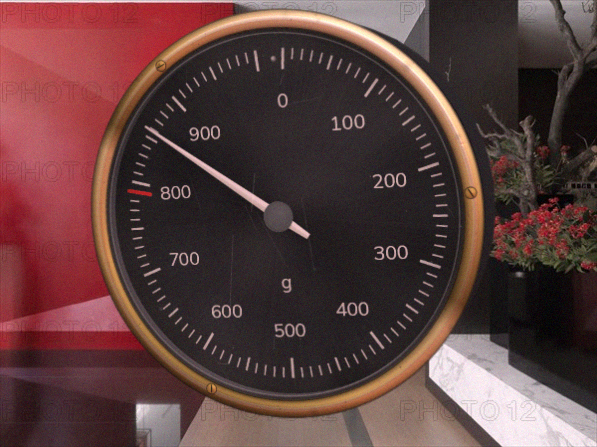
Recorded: 860; g
